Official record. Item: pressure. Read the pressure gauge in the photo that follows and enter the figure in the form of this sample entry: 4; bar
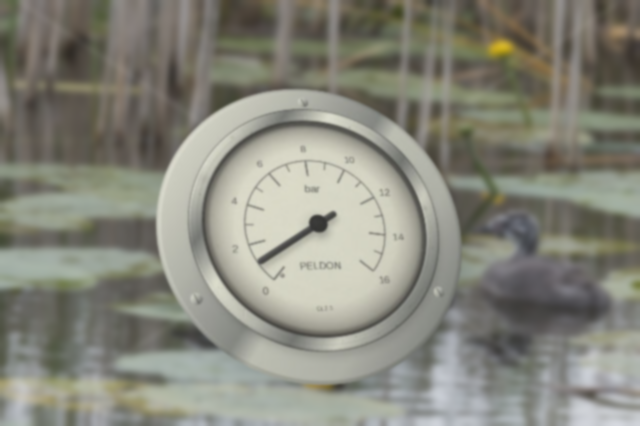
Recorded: 1; bar
